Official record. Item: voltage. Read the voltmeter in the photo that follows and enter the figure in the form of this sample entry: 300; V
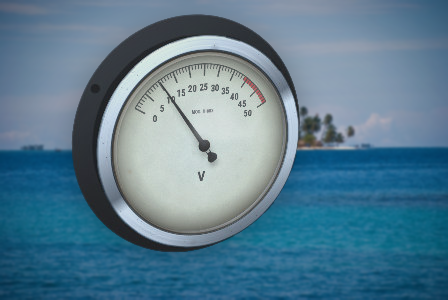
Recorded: 10; V
